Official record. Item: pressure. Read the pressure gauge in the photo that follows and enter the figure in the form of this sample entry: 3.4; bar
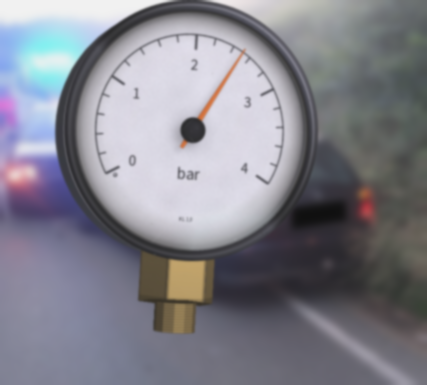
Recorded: 2.5; bar
